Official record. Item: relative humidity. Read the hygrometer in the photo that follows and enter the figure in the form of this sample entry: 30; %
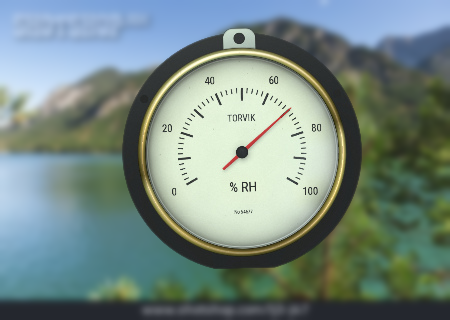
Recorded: 70; %
